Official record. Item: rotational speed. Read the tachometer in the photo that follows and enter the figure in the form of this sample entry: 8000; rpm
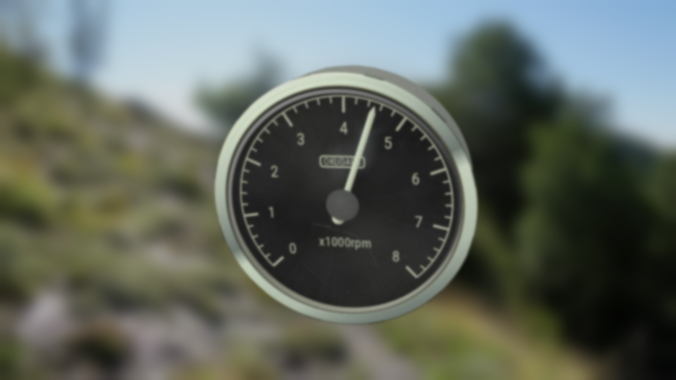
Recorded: 4500; rpm
